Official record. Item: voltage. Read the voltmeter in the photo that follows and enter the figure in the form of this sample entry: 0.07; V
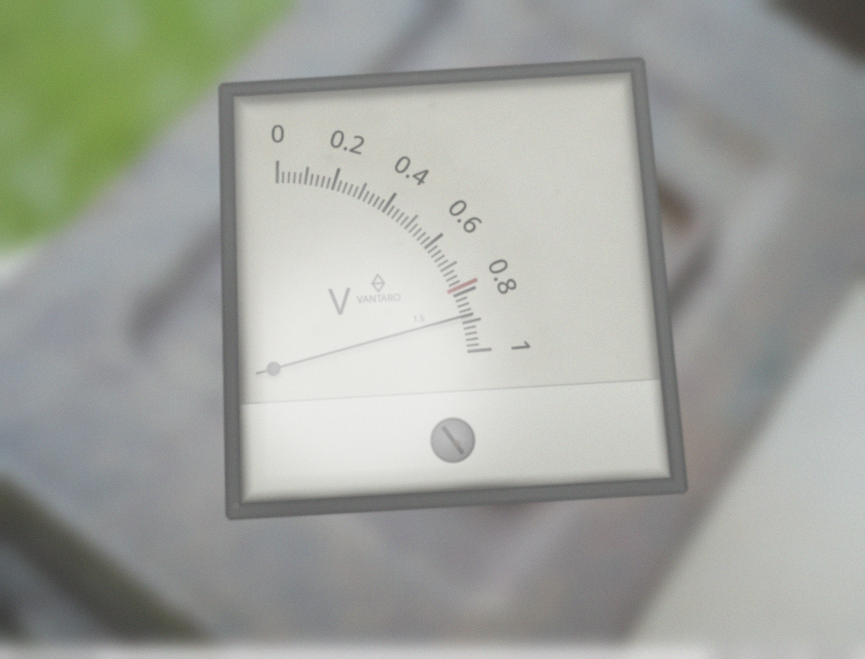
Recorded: 0.88; V
